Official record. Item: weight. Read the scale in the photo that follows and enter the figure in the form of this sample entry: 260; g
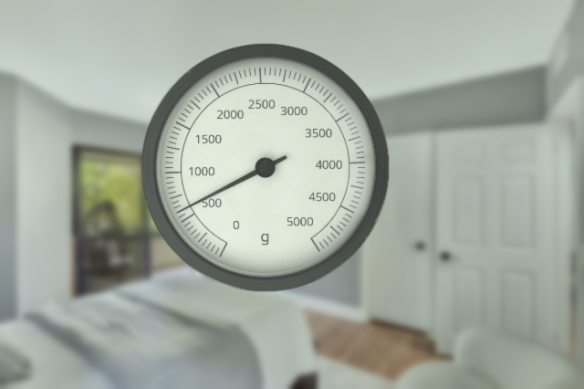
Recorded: 600; g
